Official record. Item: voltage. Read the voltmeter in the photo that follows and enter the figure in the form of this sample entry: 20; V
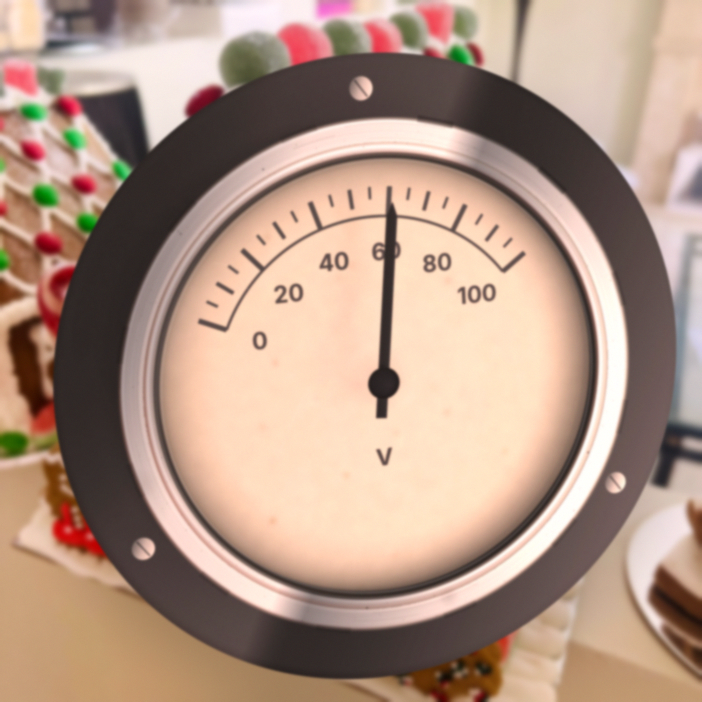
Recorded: 60; V
